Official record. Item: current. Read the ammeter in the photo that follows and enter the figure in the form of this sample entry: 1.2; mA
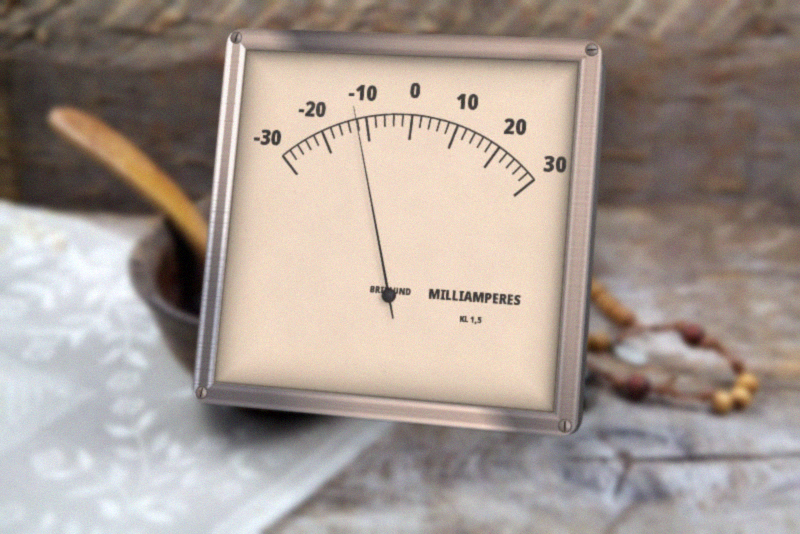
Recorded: -12; mA
